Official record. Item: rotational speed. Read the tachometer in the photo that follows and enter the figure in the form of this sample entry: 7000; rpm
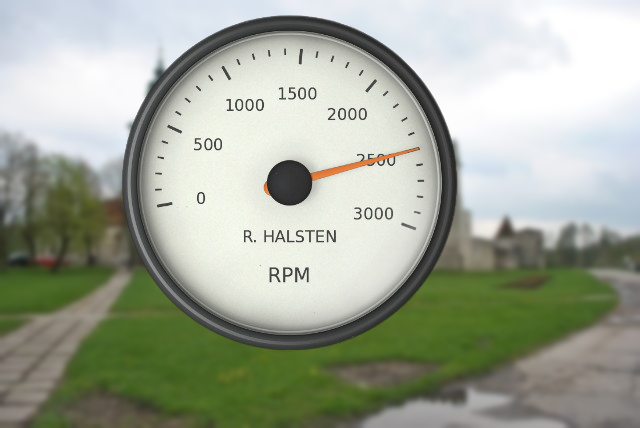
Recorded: 2500; rpm
